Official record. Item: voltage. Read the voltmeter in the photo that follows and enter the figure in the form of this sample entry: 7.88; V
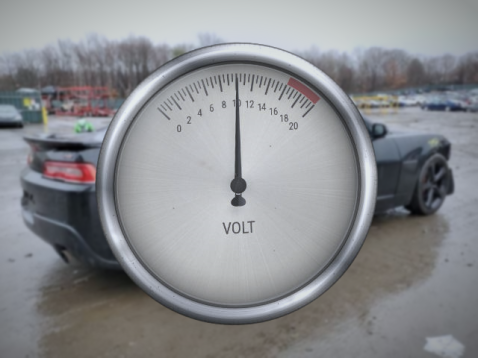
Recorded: 10; V
